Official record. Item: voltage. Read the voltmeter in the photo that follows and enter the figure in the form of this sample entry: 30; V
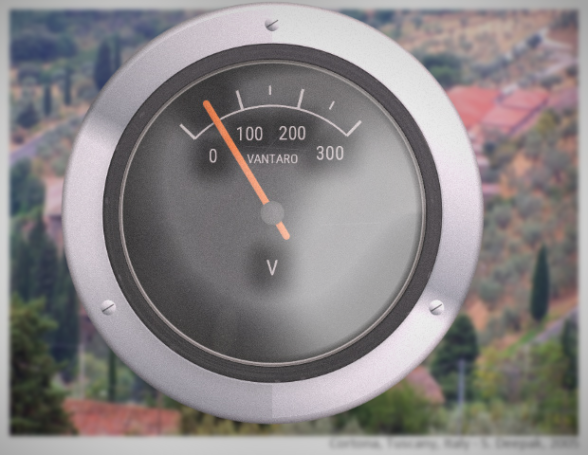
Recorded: 50; V
